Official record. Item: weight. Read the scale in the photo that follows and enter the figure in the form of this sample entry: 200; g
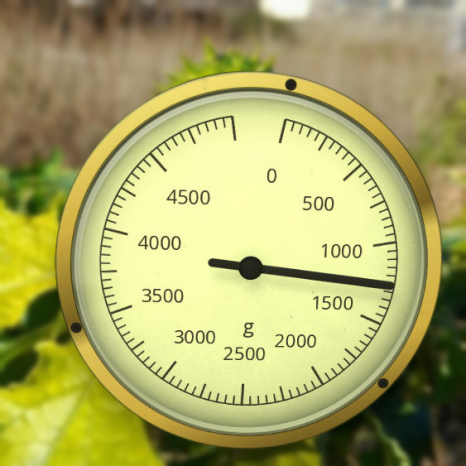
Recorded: 1250; g
